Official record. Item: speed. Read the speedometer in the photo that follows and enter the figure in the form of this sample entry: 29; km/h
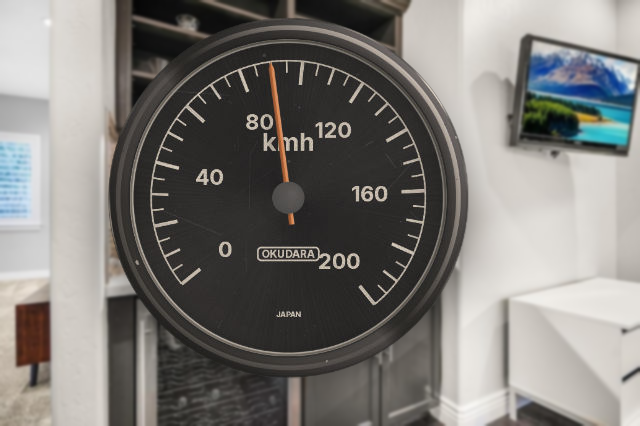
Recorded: 90; km/h
